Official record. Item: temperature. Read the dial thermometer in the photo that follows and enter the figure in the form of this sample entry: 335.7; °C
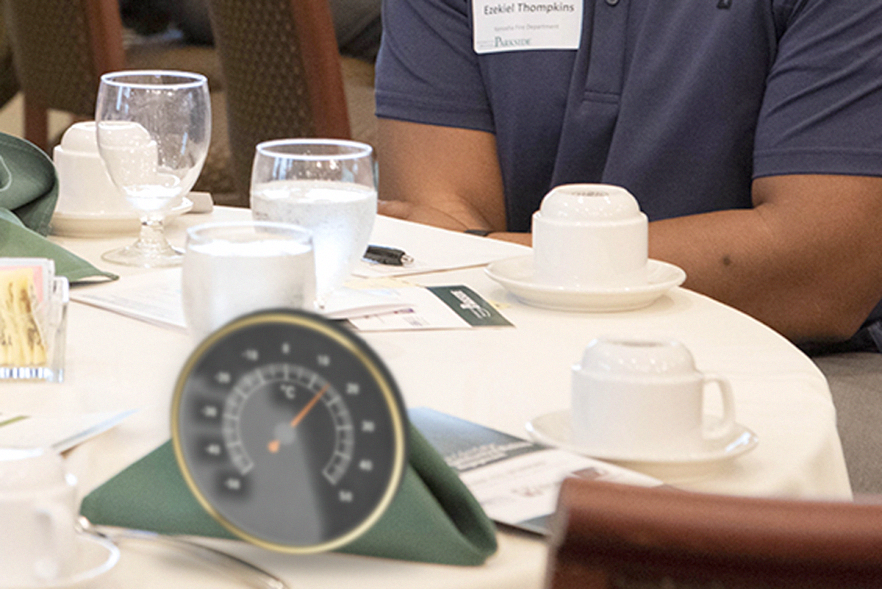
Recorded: 15; °C
